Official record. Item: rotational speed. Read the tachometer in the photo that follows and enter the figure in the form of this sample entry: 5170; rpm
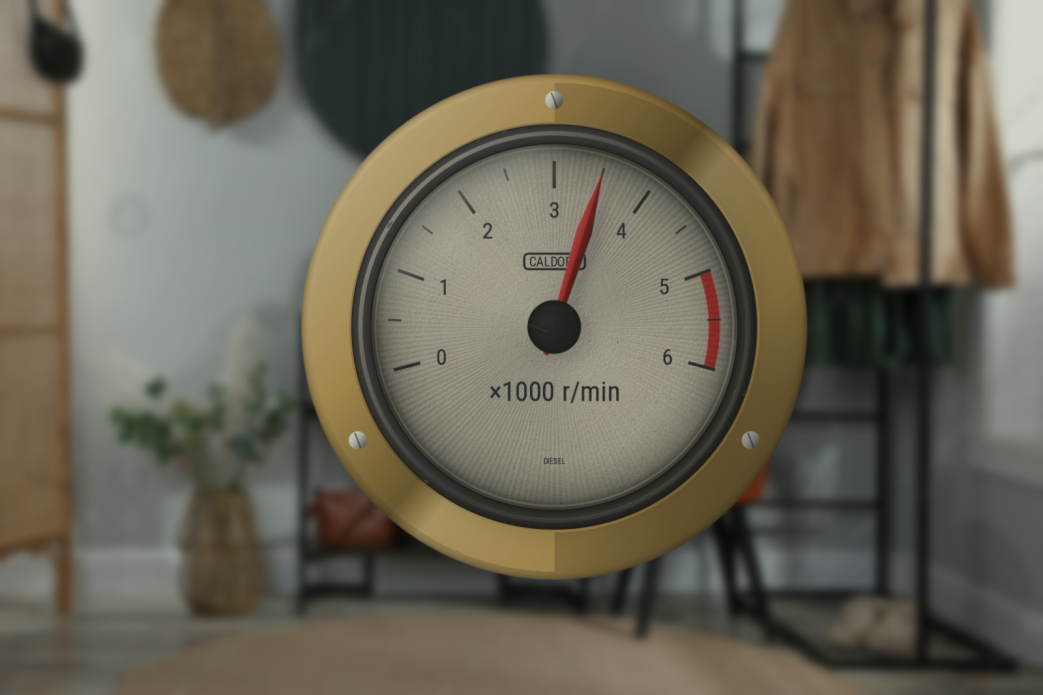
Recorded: 3500; rpm
